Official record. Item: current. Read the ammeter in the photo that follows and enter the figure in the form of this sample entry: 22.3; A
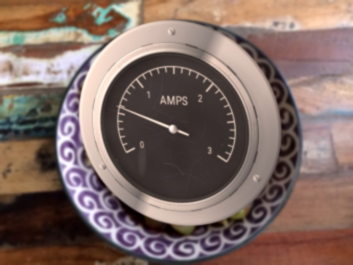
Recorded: 0.6; A
